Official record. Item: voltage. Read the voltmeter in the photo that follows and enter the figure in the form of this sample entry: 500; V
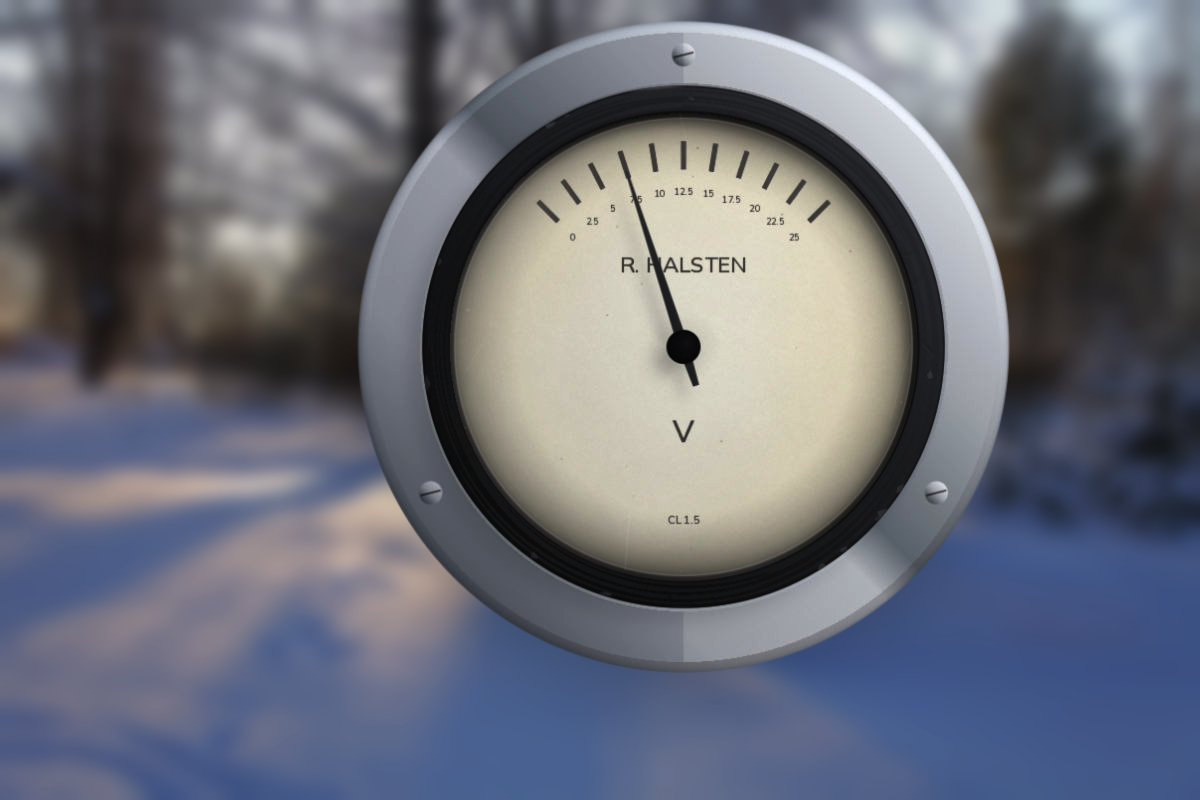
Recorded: 7.5; V
